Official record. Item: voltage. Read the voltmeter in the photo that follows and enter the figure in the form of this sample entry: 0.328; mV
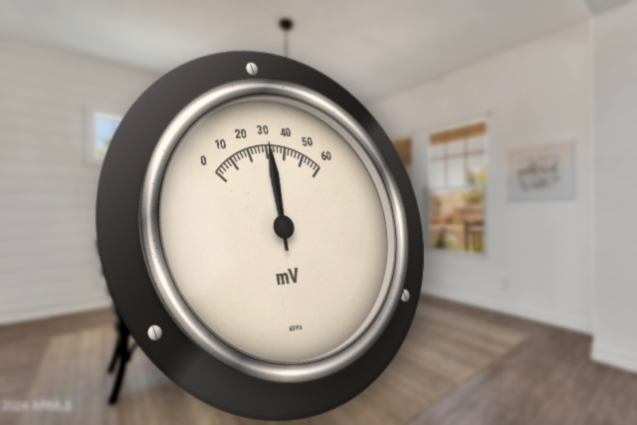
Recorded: 30; mV
